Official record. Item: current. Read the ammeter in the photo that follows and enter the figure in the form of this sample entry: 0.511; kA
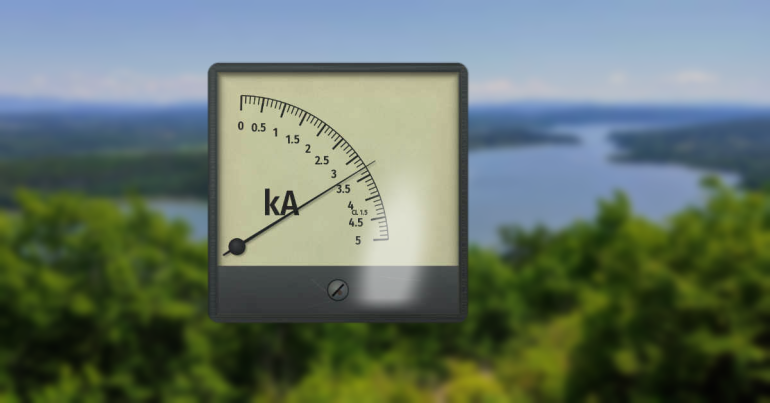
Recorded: 3.3; kA
